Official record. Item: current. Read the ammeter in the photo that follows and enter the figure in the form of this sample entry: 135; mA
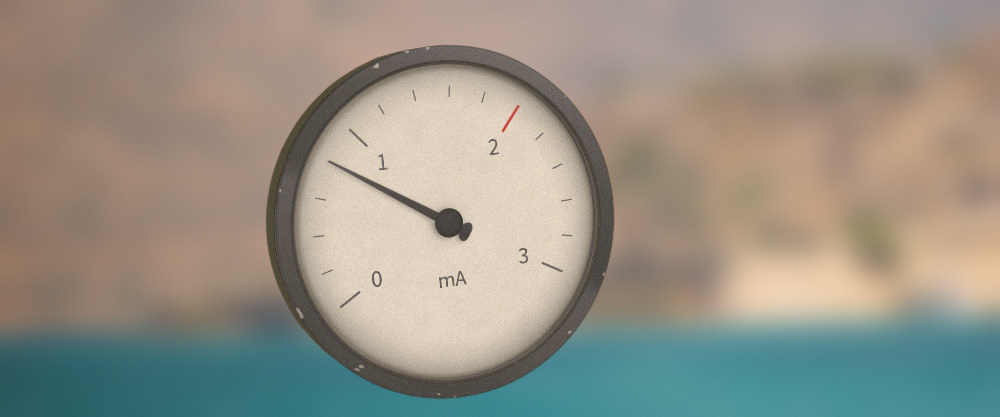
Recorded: 0.8; mA
